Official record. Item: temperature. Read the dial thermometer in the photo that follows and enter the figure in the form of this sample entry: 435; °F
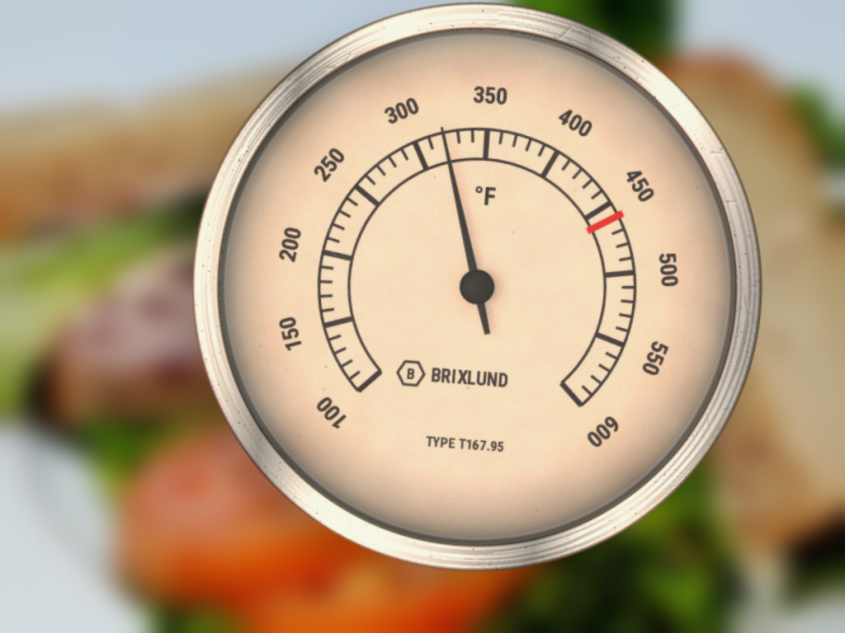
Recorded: 320; °F
